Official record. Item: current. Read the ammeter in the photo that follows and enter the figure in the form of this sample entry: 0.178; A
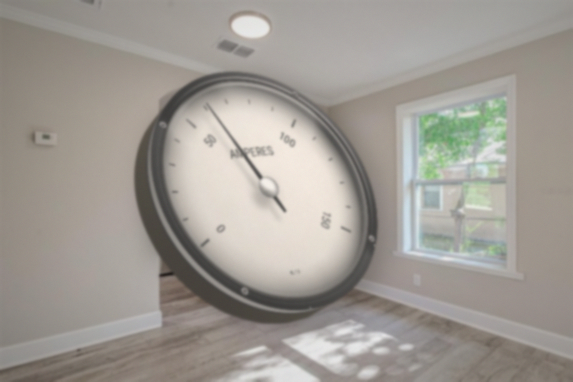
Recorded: 60; A
